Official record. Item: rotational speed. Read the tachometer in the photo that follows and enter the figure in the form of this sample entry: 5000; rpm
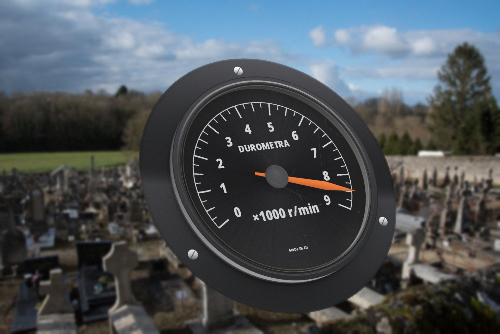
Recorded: 8500; rpm
